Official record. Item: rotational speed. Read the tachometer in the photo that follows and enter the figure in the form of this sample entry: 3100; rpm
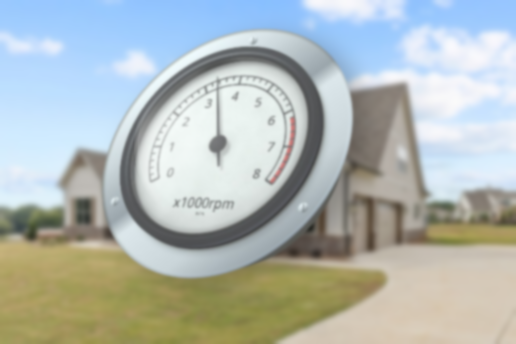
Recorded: 3400; rpm
